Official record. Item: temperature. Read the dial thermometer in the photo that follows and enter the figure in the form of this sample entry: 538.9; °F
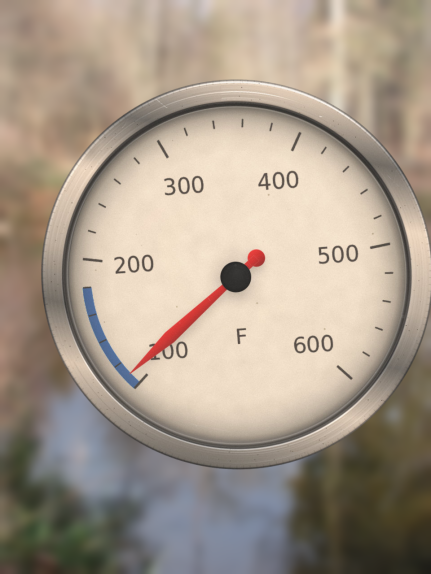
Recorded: 110; °F
